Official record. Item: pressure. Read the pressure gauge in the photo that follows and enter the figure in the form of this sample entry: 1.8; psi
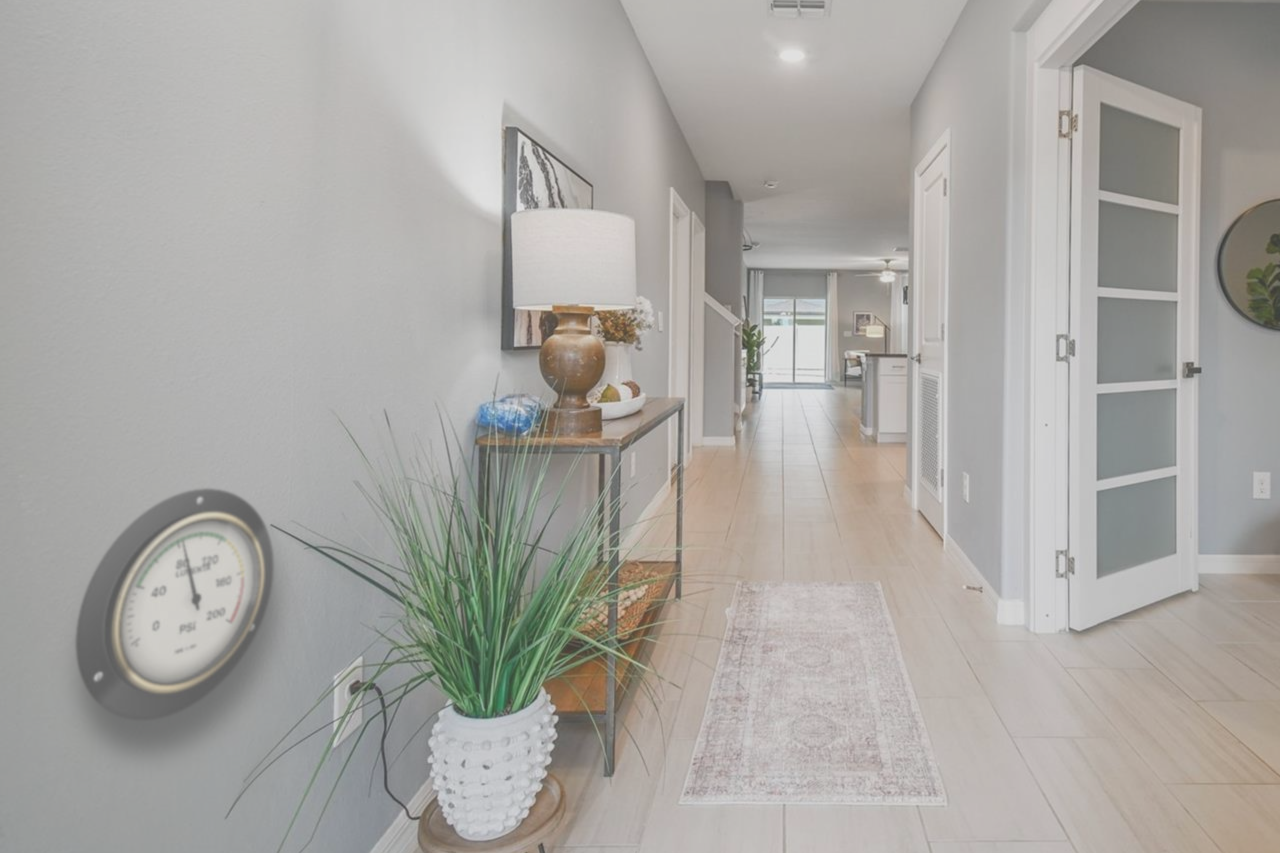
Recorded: 80; psi
